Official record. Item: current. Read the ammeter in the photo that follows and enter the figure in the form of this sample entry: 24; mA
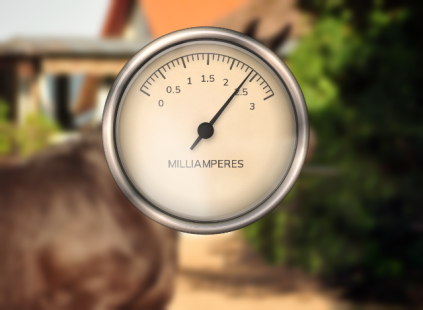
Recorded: 2.4; mA
